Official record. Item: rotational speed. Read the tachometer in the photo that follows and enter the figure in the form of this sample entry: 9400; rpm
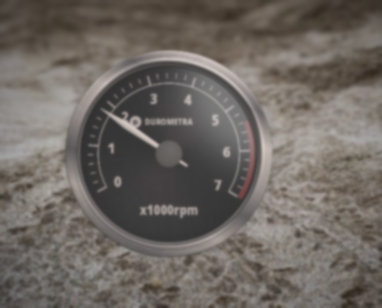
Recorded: 1800; rpm
